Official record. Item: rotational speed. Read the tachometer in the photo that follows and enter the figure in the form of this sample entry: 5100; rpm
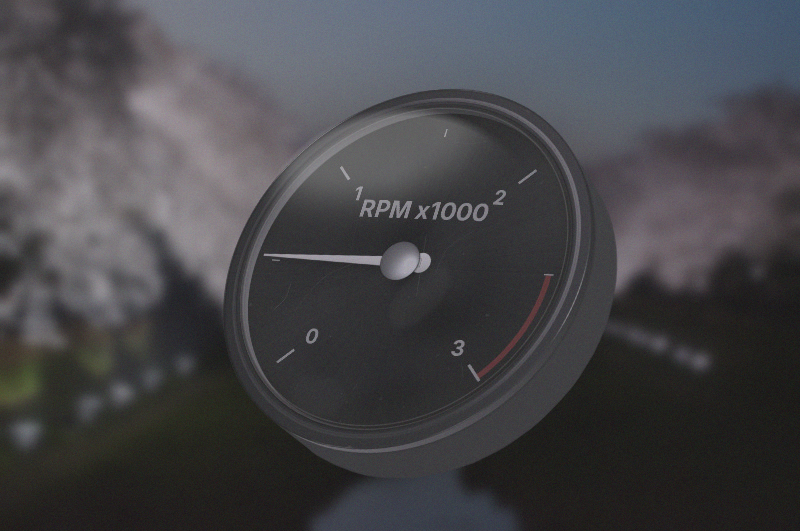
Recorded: 500; rpm
